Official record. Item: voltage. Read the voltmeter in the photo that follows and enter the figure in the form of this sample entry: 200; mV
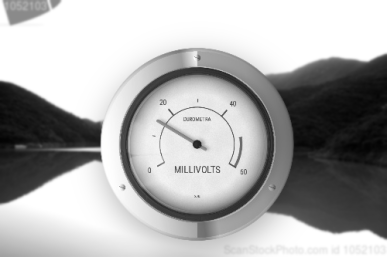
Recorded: 15; mV
